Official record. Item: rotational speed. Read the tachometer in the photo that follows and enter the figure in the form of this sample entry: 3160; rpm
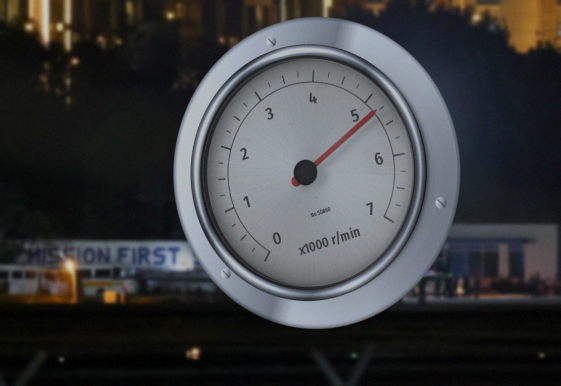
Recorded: 5250; rpm
